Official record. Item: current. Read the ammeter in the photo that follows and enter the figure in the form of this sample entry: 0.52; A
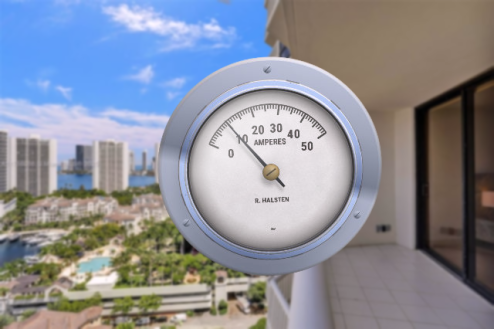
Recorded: 10; A
